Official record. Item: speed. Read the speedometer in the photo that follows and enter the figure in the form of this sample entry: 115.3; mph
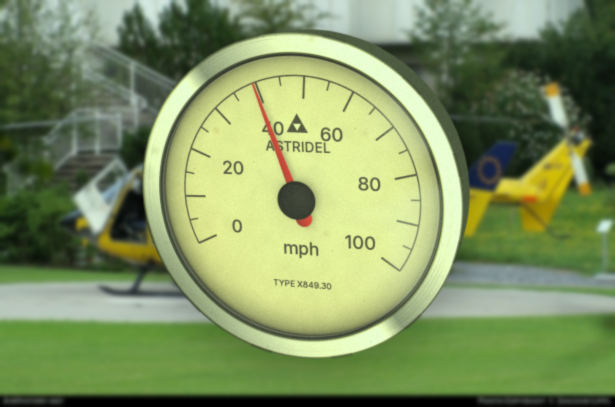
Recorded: 40; mph
